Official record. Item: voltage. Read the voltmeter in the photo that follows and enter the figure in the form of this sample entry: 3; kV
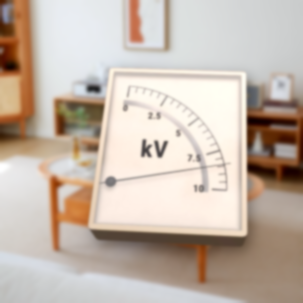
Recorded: 8.5; kV
